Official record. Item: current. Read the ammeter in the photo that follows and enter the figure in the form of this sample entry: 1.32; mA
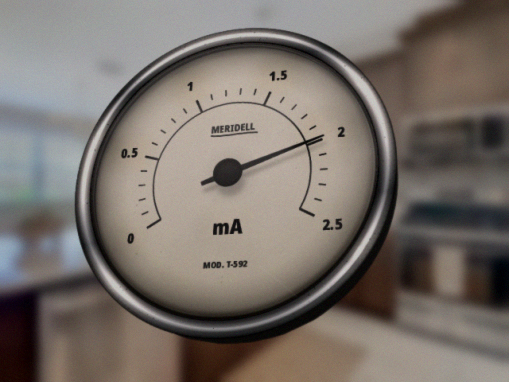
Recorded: 2; mA
